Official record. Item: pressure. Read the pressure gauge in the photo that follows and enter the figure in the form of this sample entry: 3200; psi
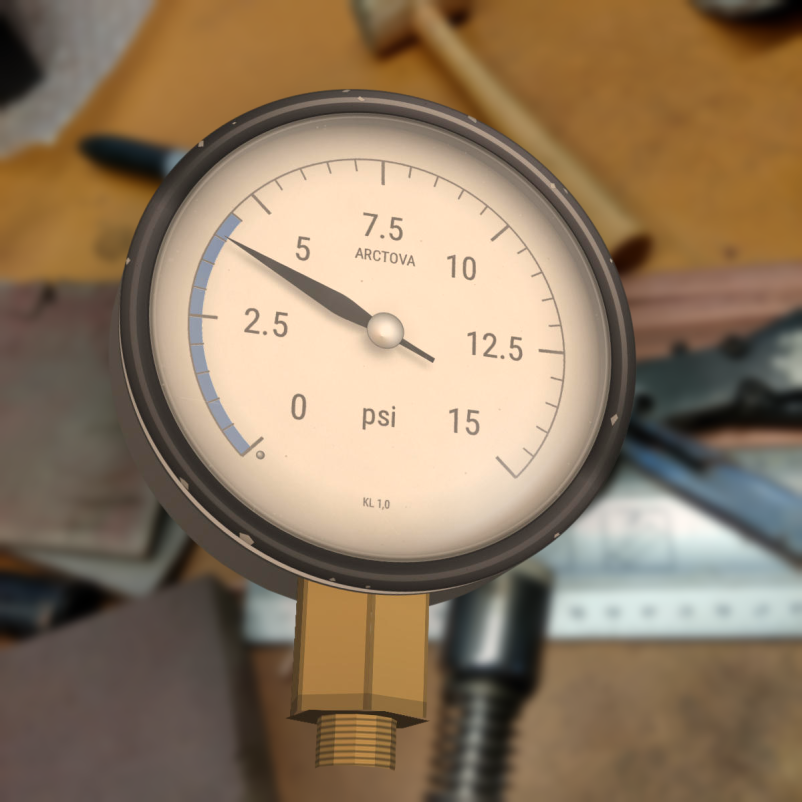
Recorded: 4; psi
